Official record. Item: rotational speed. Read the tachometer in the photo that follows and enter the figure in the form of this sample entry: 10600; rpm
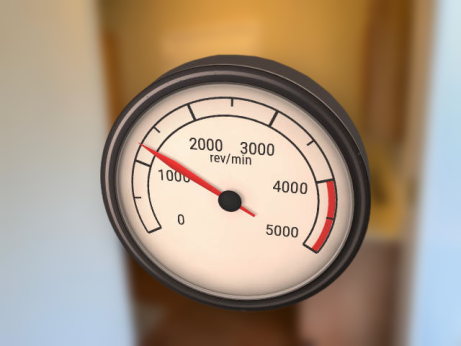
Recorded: 1250; rpm
